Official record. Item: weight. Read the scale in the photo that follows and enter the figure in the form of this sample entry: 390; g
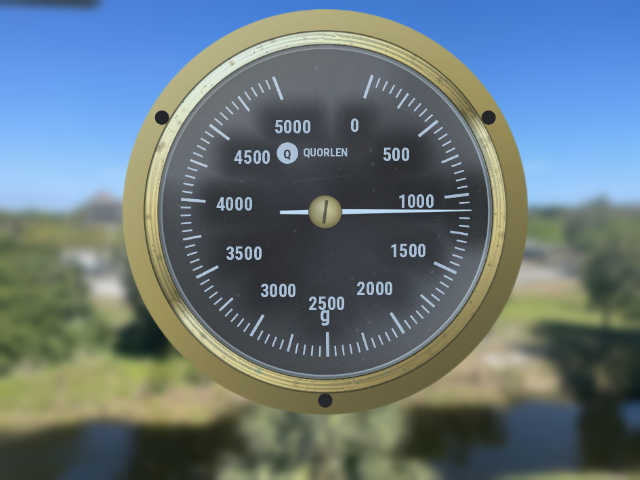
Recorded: 1100; g
